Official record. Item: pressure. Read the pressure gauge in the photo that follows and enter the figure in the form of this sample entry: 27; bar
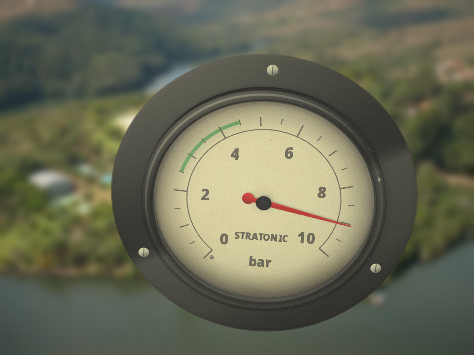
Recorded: 9; bar
